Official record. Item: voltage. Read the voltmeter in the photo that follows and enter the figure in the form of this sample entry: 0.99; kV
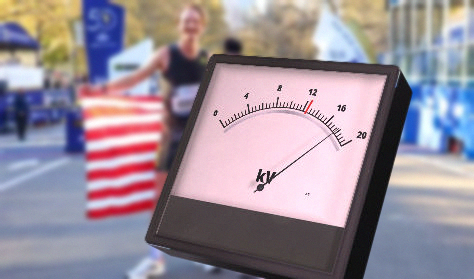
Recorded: 18; kV
